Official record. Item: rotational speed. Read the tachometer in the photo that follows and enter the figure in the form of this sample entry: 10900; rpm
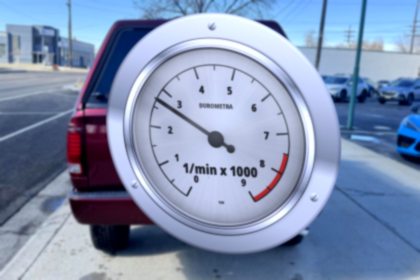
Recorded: 2750; rpm
